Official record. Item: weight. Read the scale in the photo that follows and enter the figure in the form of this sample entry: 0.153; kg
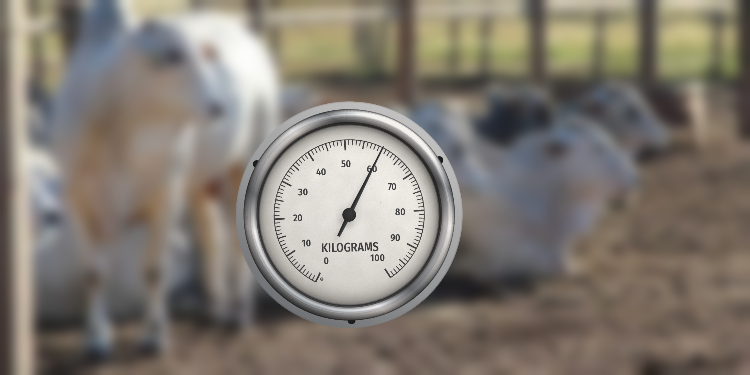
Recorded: 60; kg
